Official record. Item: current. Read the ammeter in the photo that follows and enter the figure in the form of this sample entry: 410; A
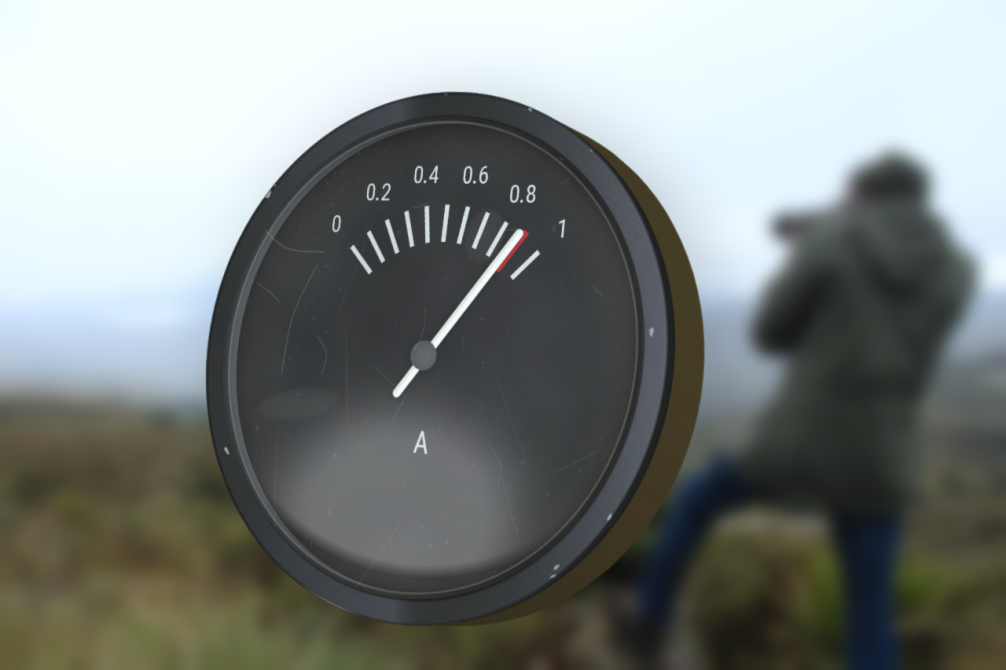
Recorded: 0.9; A
